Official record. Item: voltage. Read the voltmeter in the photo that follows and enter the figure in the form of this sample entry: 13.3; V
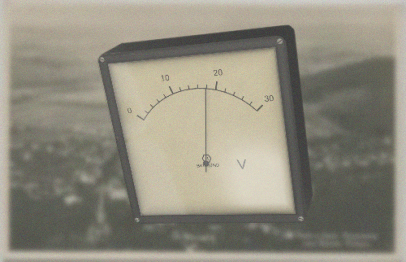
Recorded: 18; V
